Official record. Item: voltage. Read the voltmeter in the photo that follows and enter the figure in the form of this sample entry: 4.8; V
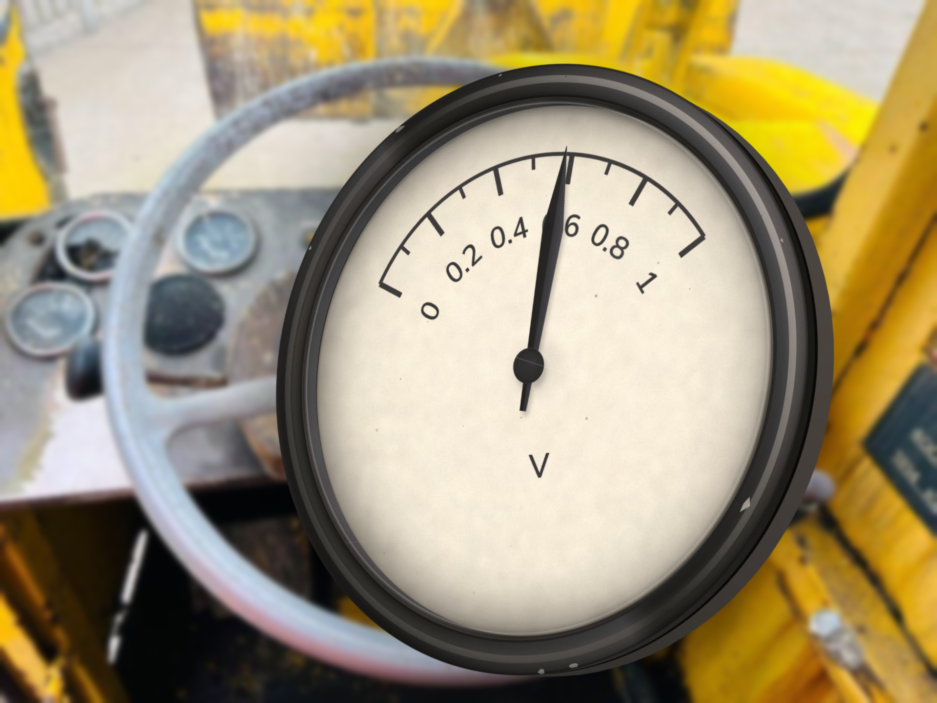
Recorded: 0.6; V
